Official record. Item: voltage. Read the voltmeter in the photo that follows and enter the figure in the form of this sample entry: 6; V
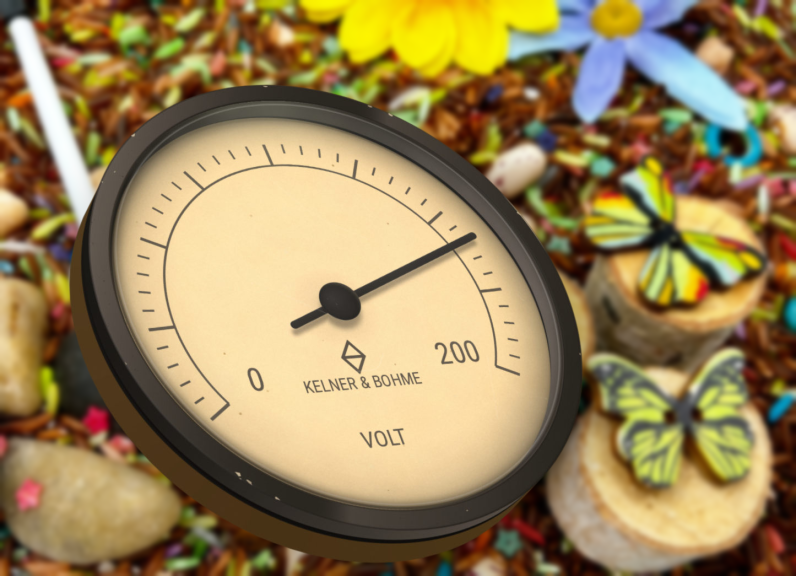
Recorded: 160; V
